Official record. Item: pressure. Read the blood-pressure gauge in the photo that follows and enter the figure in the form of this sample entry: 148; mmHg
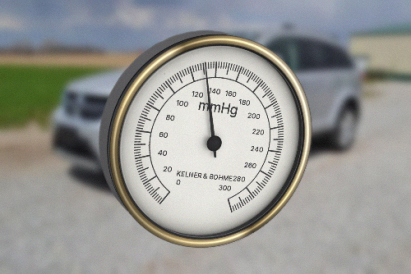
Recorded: 130; mmHg
